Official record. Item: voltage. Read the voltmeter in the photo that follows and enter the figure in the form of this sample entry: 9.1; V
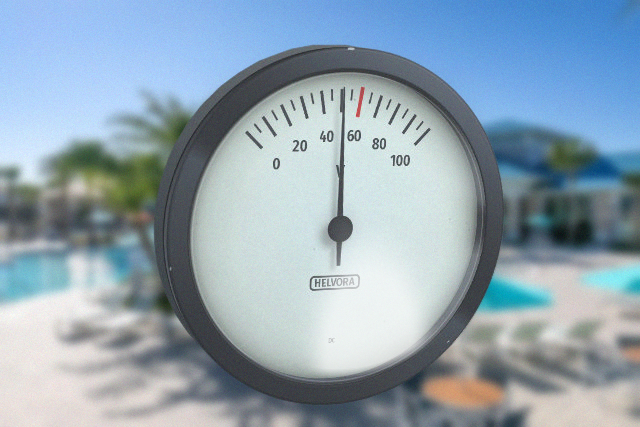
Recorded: 50; V
